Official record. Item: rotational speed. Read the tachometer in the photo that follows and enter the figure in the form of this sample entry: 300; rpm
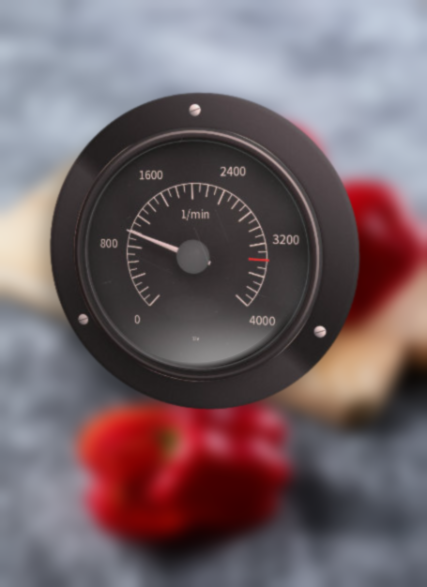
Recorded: 1000; rpm
